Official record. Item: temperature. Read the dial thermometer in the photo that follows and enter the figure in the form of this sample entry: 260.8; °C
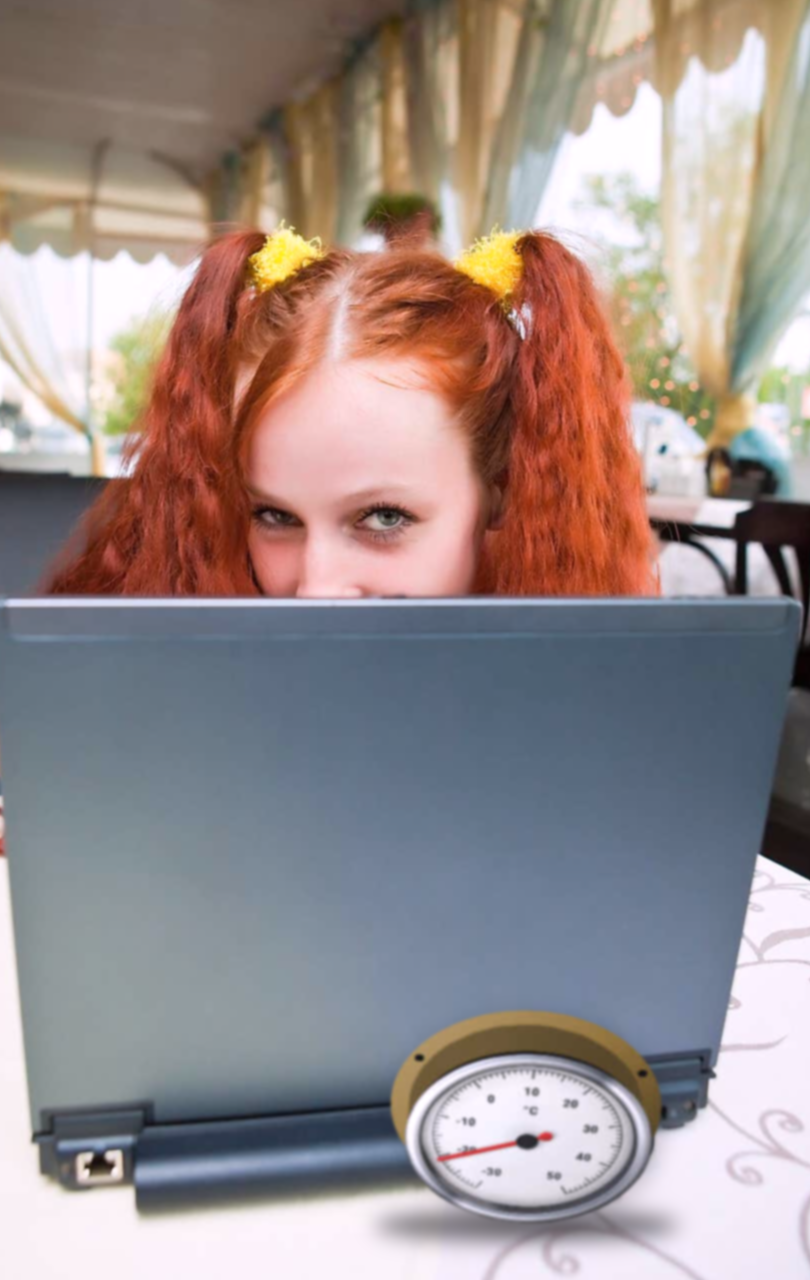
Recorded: -20; °C
